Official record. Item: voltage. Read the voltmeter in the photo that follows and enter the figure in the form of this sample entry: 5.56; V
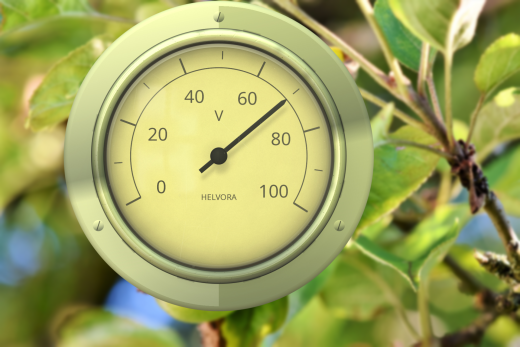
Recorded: 70; V
